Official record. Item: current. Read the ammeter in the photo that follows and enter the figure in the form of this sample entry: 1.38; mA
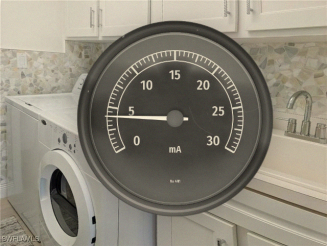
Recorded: 4; mA
